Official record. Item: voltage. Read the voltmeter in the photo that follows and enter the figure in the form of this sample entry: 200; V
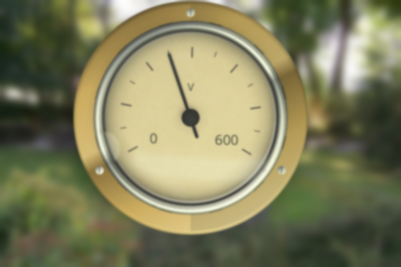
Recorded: 250; V
